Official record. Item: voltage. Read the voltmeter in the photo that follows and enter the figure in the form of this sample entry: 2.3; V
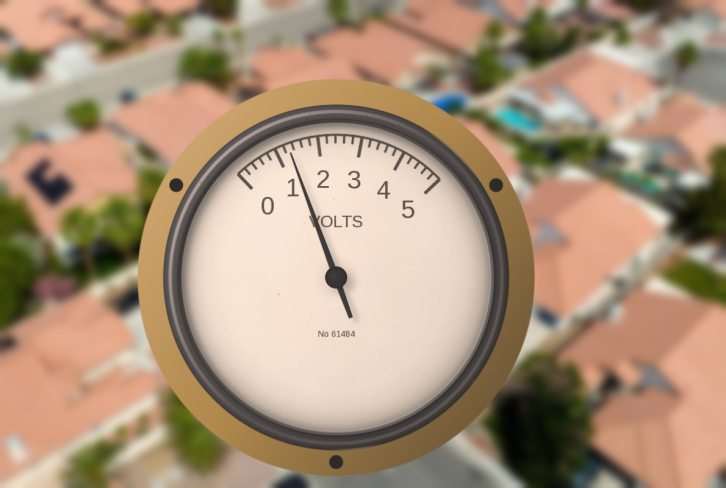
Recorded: 1.3; V
